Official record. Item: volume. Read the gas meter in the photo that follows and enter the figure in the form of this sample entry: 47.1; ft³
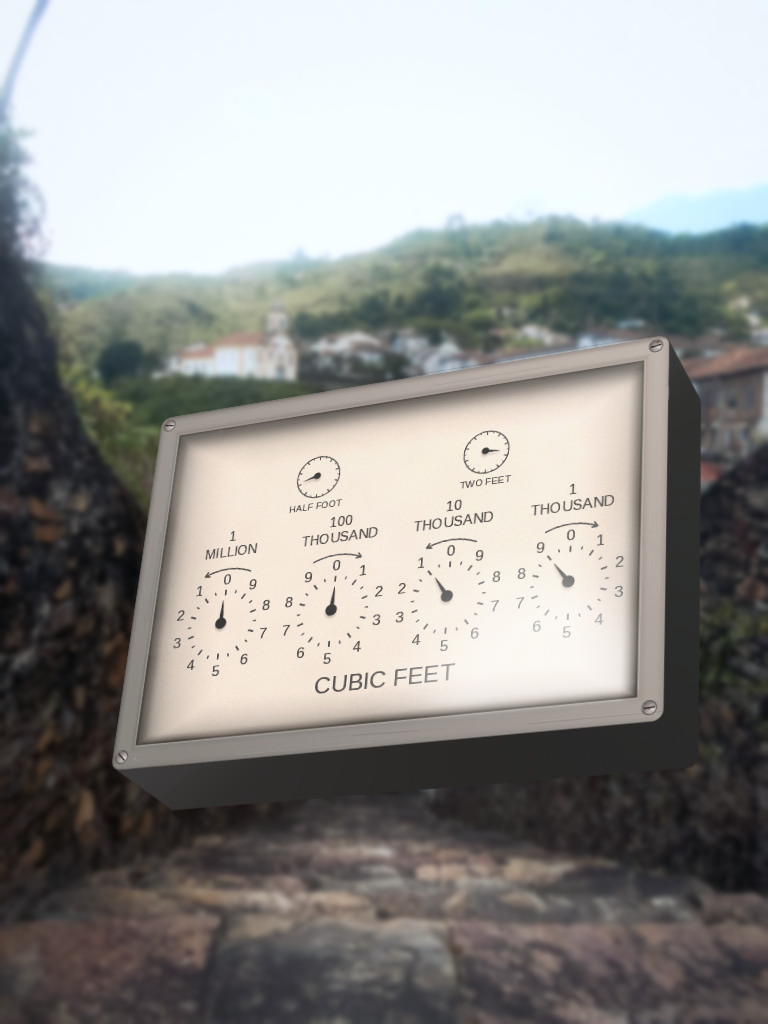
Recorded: 900; ft³
